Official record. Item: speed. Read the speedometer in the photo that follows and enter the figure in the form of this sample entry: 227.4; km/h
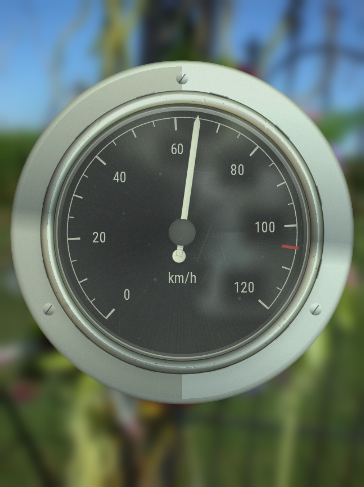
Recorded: 65; km/h
